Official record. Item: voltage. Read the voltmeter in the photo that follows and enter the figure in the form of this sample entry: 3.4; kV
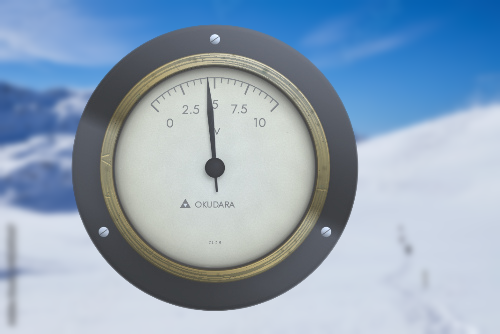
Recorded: 4.5; kV
